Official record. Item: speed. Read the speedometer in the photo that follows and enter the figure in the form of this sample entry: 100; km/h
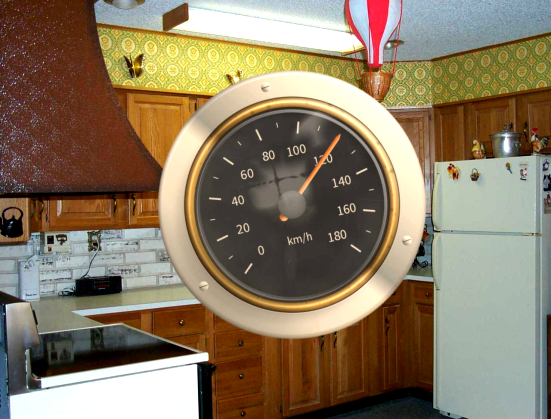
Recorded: 120; km/h
